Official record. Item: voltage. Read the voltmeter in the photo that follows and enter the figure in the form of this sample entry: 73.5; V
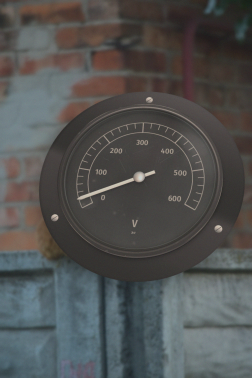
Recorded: 20; V
